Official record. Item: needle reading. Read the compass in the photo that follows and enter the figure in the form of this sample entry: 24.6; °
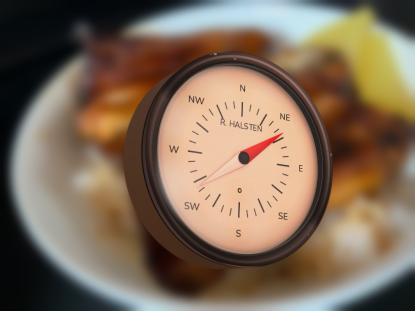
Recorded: 55; °
